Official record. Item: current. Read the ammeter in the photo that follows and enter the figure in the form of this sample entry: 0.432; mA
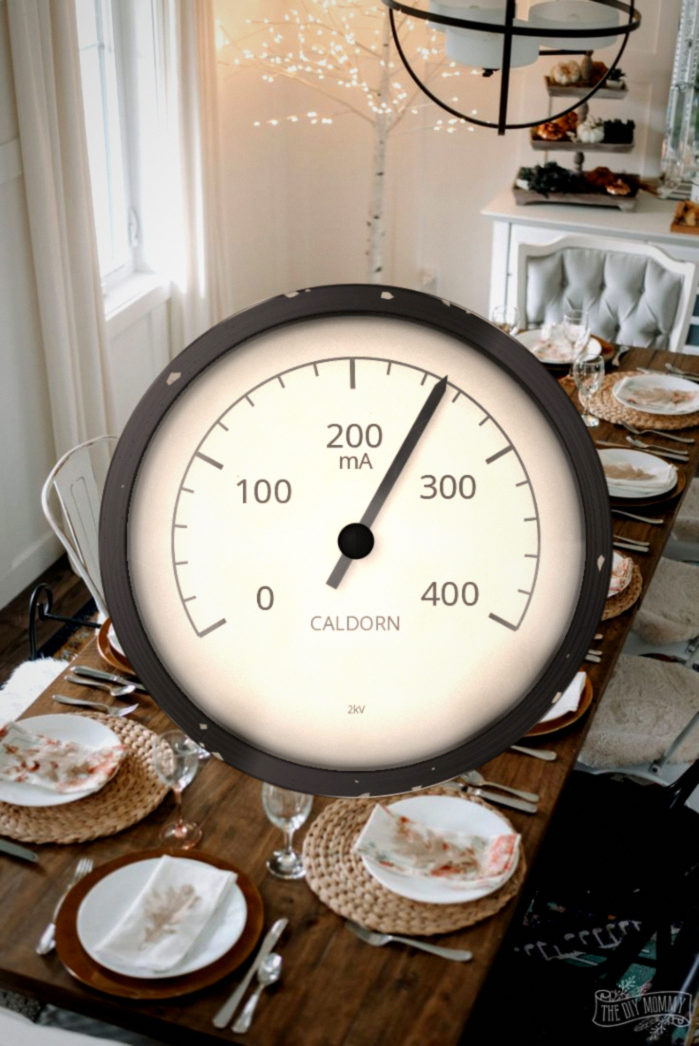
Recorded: 250; mA
